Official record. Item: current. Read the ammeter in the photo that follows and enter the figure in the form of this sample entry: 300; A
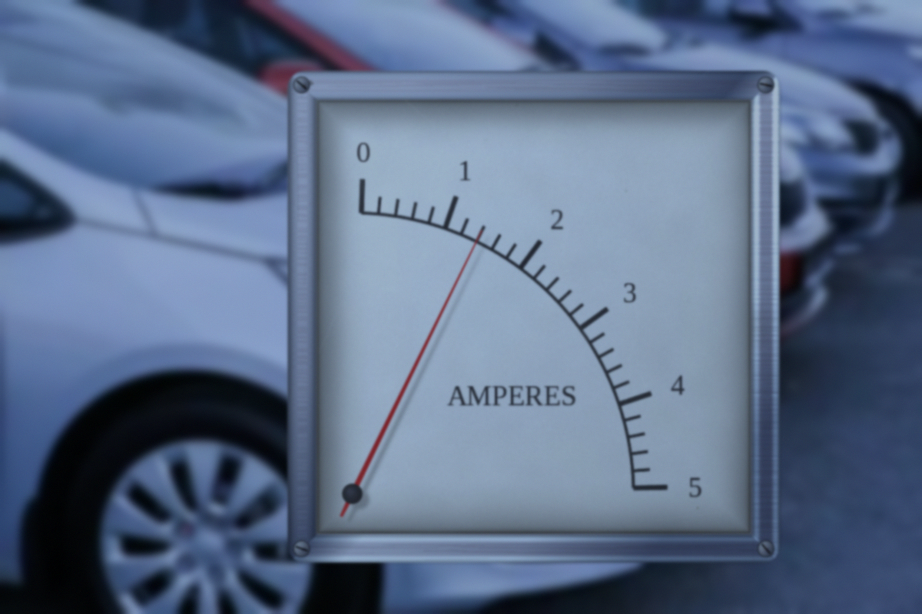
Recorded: 1.4; A
